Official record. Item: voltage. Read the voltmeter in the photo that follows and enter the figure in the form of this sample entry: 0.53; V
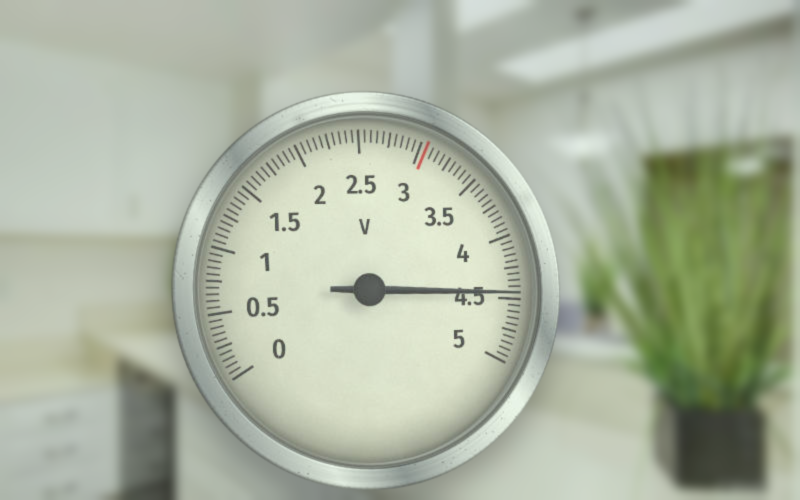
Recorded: 4.45; V
